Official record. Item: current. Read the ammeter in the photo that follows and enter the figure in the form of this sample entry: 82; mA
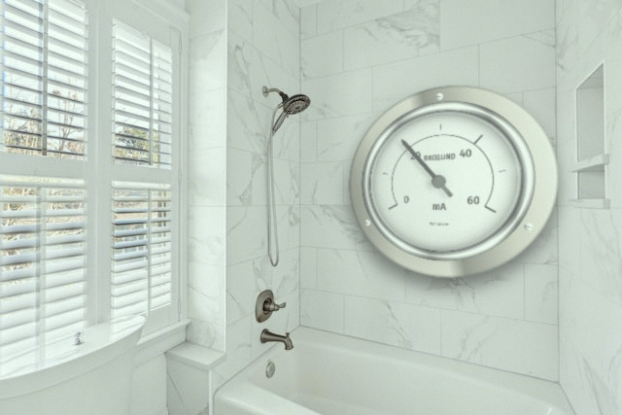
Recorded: 20; mA
